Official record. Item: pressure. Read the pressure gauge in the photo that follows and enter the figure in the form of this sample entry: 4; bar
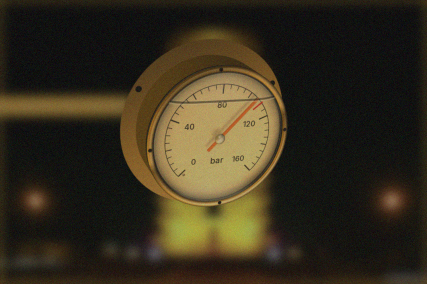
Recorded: 105; bar
